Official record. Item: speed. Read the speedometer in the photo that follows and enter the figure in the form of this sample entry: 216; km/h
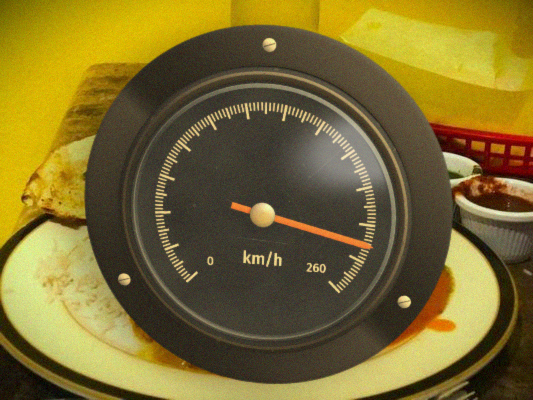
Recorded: 230; km/h
